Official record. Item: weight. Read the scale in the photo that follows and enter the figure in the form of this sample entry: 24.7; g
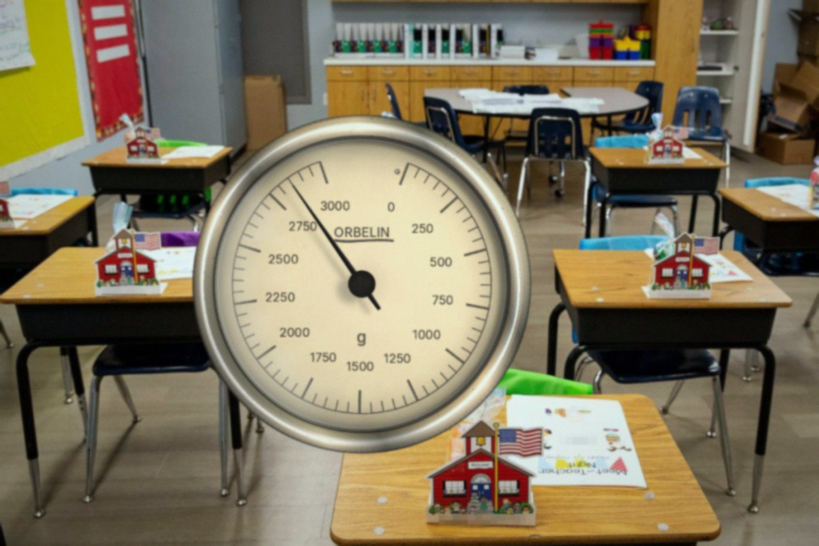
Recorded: 2850; g
